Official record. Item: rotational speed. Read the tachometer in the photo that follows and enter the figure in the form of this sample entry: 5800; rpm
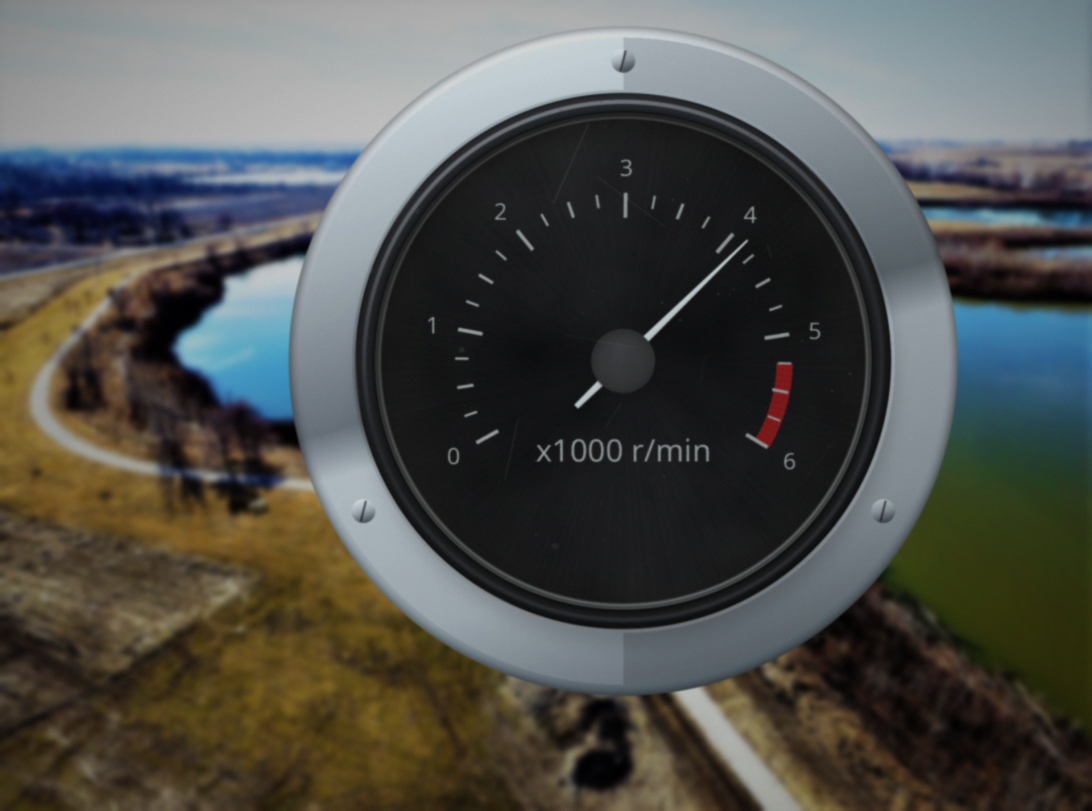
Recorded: 4125; rpm
